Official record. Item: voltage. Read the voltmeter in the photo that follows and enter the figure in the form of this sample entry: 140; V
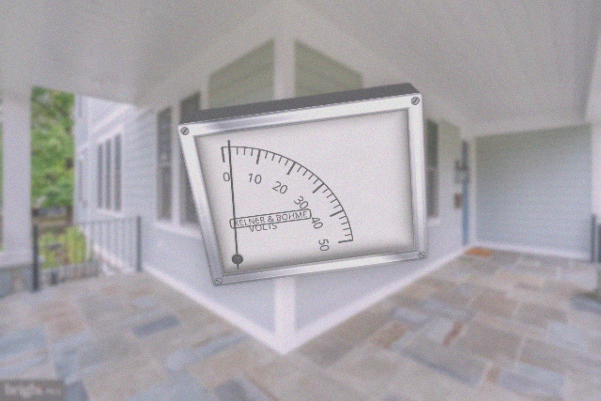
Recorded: 2; V
